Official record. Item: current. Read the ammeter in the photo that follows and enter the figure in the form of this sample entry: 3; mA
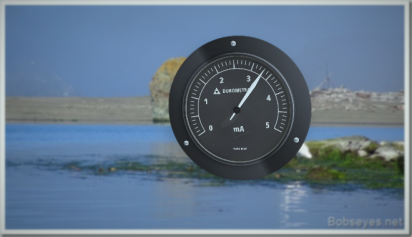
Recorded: 3.3; mA
